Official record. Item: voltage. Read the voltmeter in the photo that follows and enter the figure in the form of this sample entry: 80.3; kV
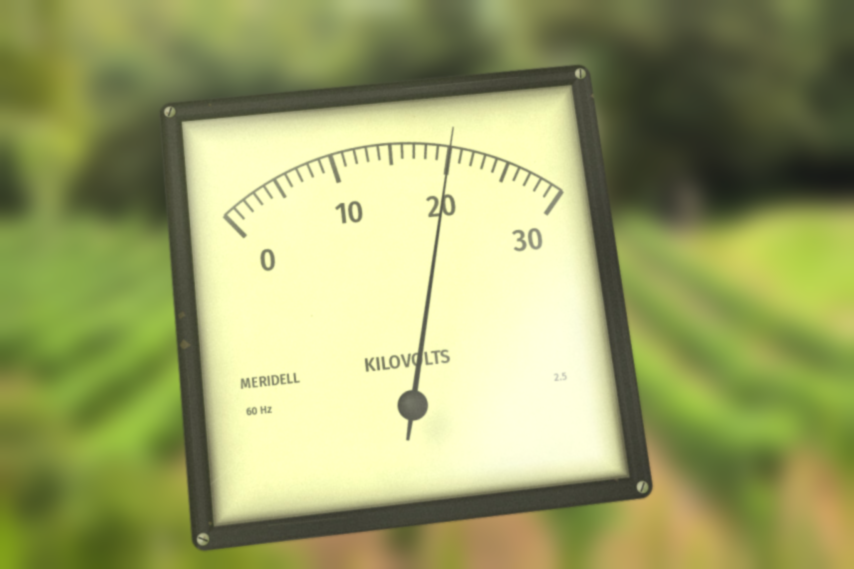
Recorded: 20; kV
